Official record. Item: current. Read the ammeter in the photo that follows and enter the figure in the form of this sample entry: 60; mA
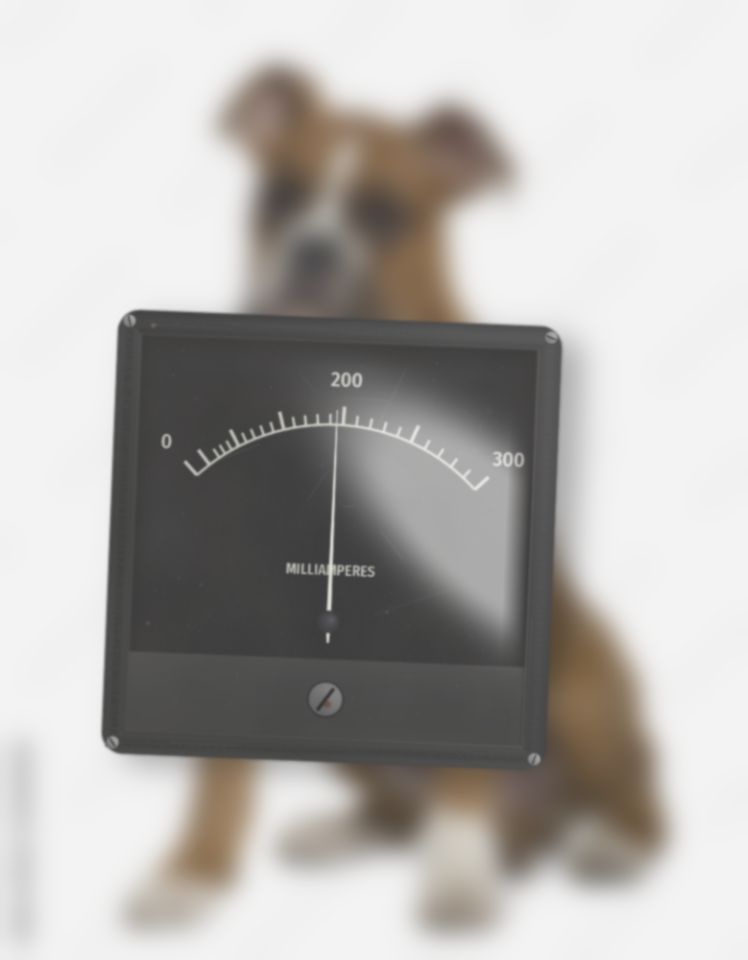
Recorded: 195; mA
